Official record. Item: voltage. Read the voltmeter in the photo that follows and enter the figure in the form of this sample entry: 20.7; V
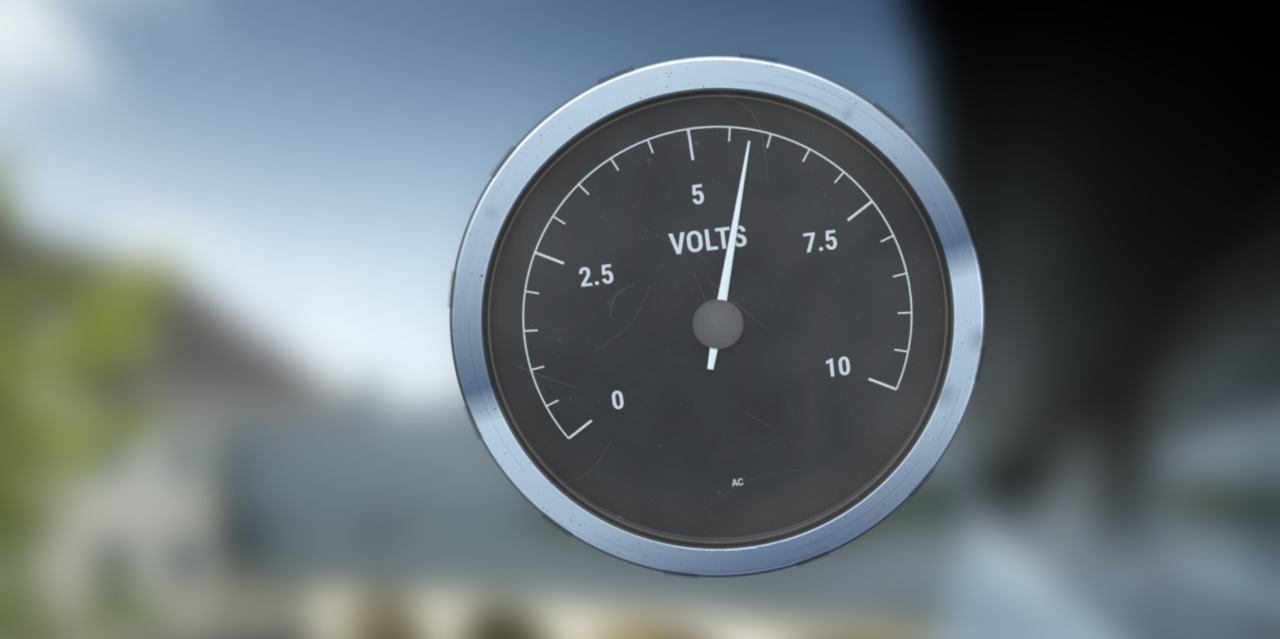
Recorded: 5.75; V
